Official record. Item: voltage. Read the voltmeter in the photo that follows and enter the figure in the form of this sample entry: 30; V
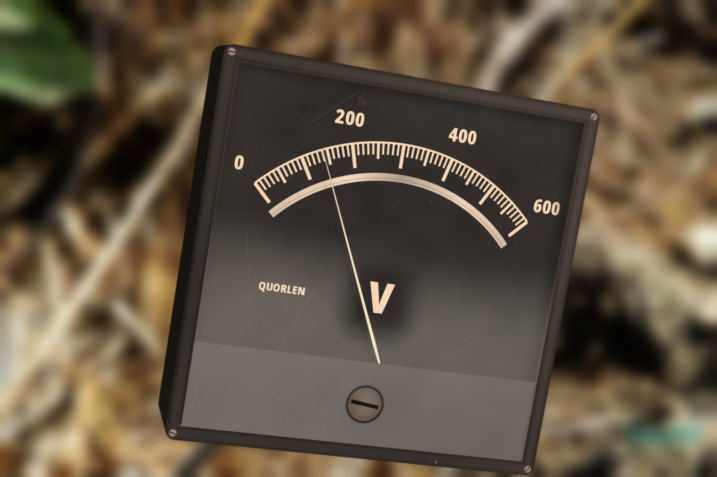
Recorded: 140; V
